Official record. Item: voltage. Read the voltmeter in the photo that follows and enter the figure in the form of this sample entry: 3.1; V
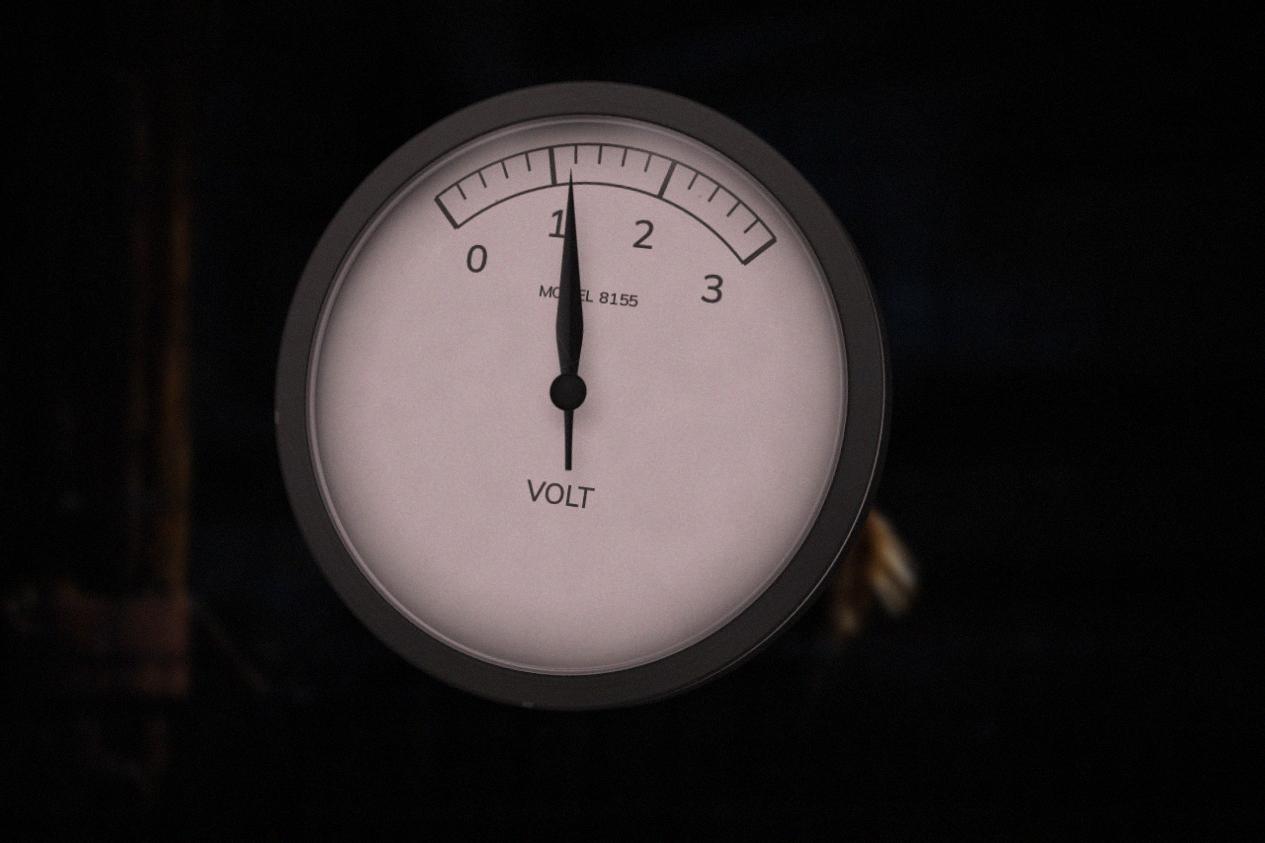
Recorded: 1.2; V
